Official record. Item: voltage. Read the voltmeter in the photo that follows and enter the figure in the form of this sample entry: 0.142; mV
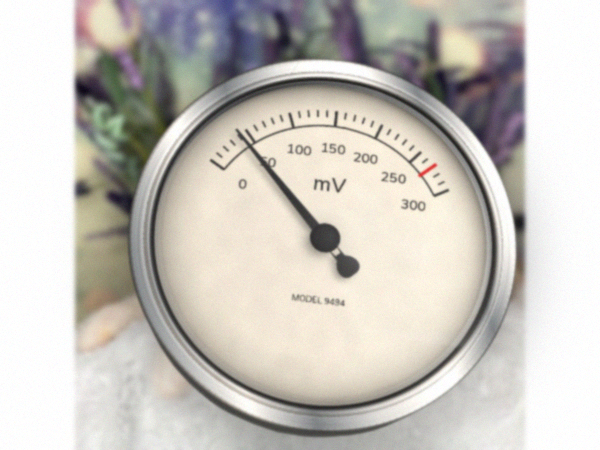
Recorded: 40; mV
